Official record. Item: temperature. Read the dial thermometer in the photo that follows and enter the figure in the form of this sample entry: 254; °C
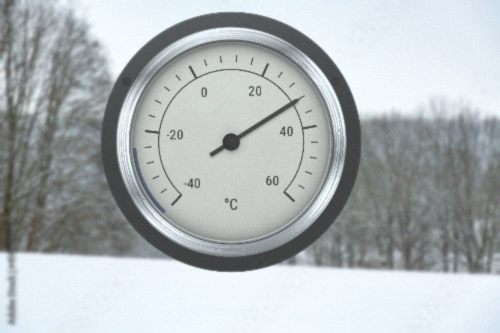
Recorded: 32; °C
